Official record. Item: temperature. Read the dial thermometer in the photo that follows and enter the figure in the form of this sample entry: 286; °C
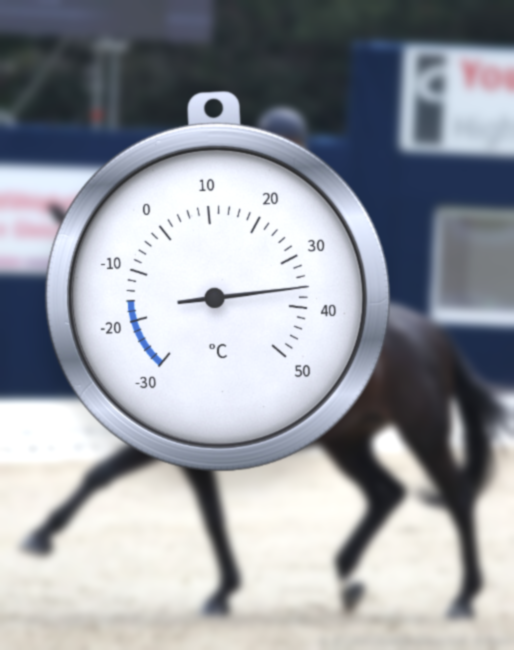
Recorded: 36; °C
